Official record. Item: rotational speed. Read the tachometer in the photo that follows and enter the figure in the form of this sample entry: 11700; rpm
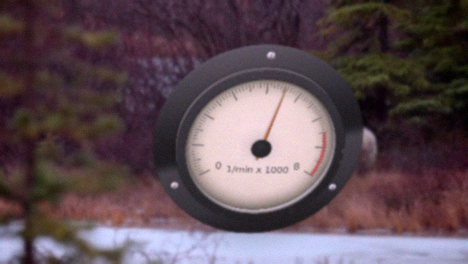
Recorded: 4500; rpm
